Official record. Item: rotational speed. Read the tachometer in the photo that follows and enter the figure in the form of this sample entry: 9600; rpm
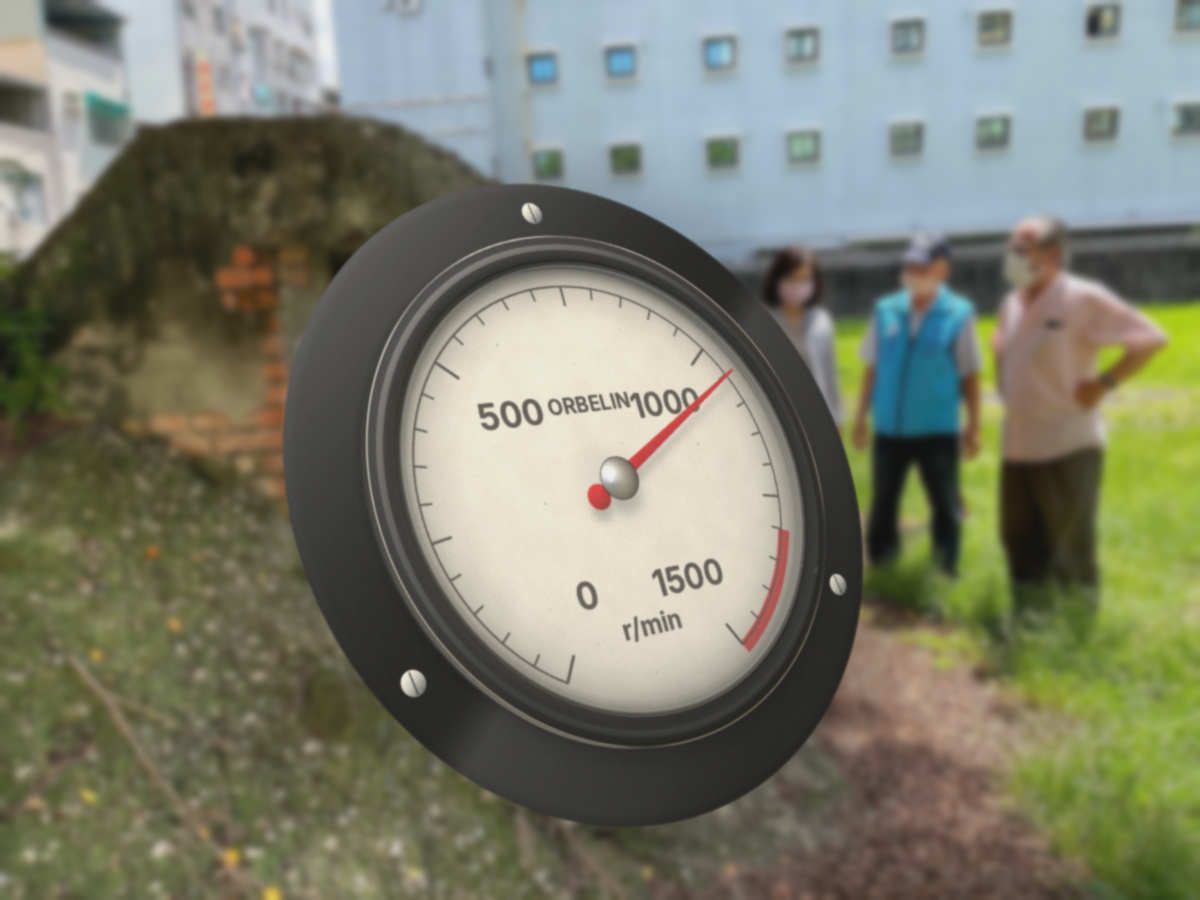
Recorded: 1050; rpm
